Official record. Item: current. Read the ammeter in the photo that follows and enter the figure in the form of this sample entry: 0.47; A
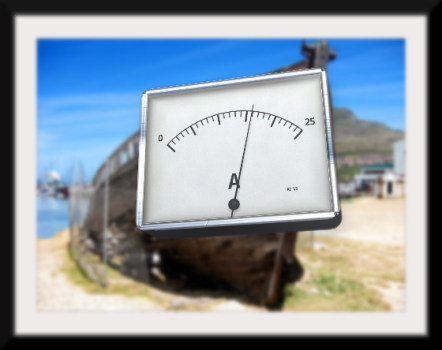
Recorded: 16; A
